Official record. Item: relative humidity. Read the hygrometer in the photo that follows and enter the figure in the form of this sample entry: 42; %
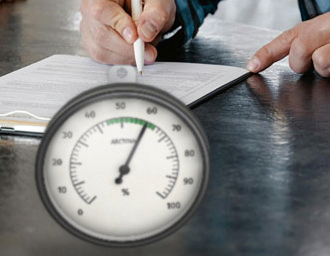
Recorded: 60; %
